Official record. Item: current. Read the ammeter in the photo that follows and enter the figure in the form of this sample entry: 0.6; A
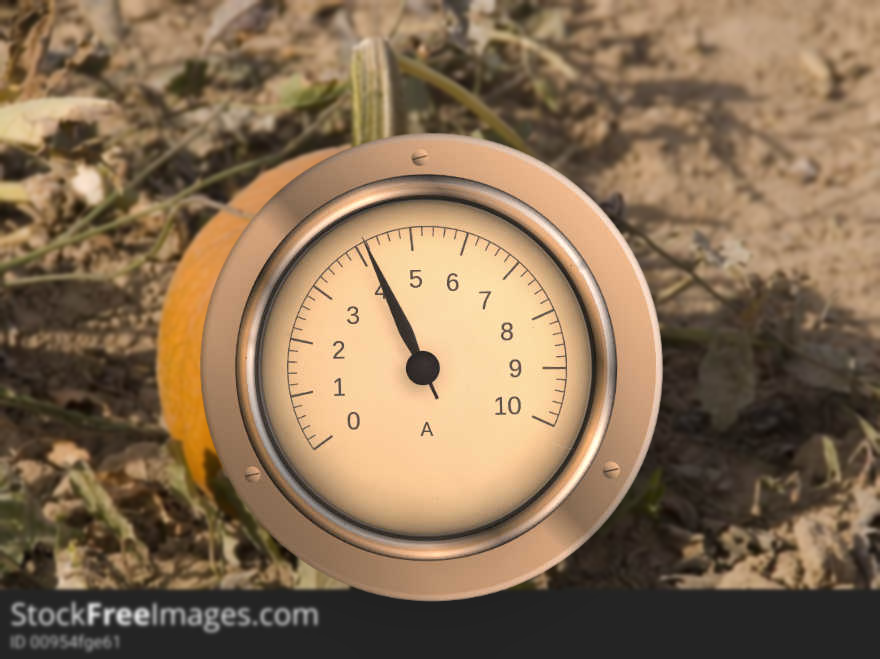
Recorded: 4.2; A
